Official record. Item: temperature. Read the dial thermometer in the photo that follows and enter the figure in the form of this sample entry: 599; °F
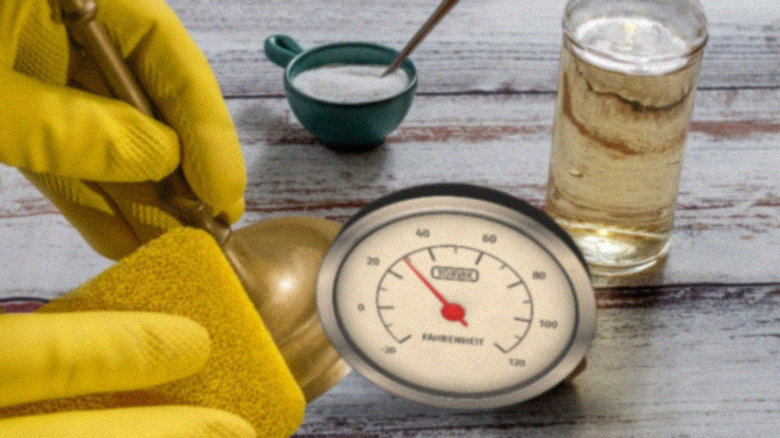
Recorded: 30; °F
